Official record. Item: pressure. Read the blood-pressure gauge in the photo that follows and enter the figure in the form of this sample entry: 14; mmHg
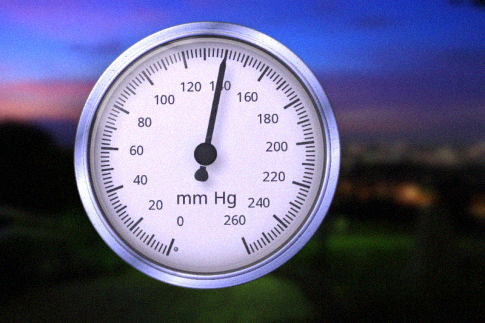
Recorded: 140; mmHg
